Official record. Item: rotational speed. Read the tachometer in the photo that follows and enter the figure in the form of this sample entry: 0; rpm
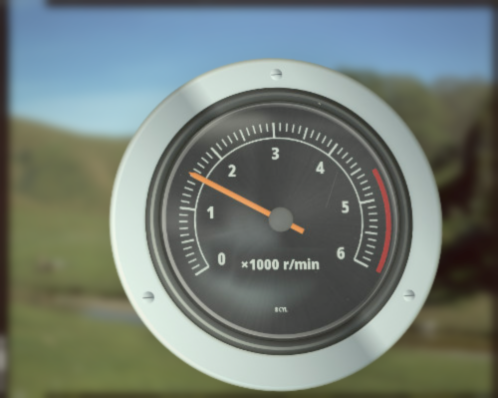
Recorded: 1500; rpm
